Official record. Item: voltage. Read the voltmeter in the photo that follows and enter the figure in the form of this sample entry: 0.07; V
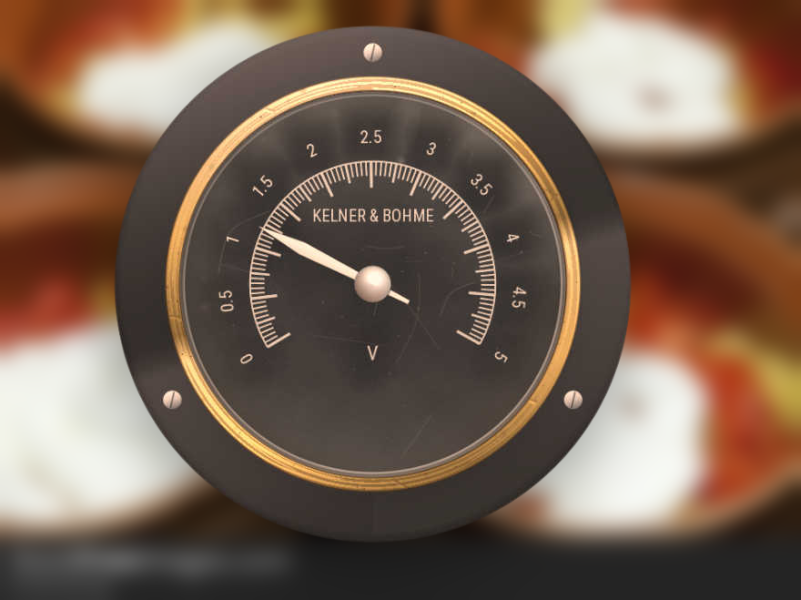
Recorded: 1.2; V
